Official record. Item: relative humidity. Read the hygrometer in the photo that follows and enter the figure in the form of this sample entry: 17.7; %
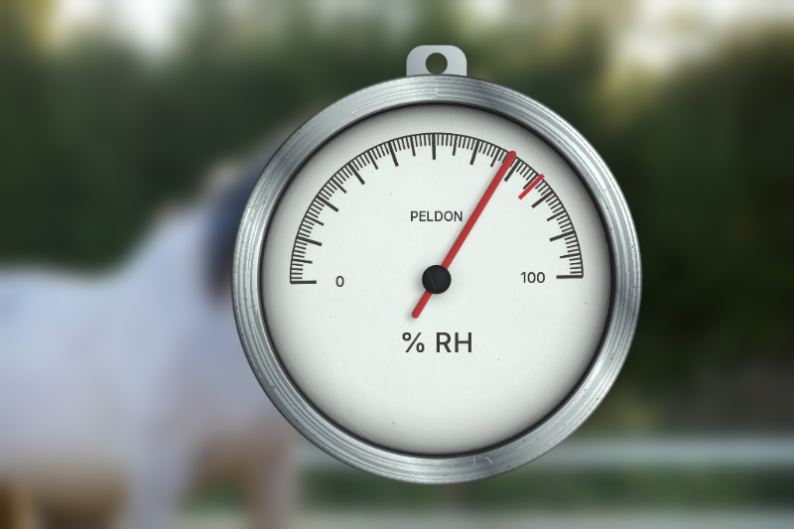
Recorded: 68; %
